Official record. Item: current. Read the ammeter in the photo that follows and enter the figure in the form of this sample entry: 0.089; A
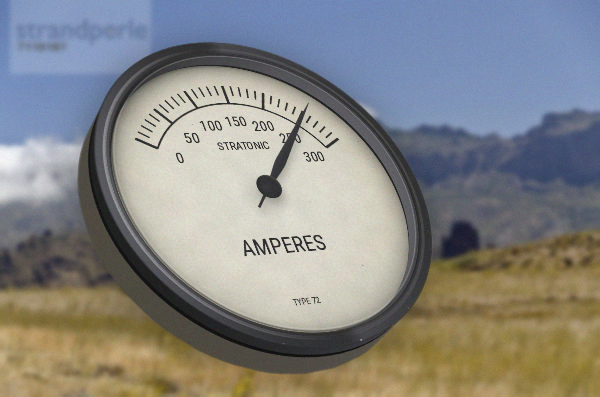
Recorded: 250; A
